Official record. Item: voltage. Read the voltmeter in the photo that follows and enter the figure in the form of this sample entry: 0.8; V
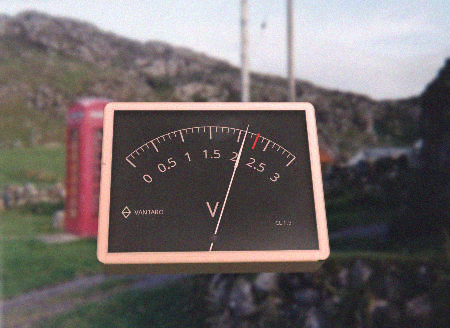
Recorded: 2.1; V
